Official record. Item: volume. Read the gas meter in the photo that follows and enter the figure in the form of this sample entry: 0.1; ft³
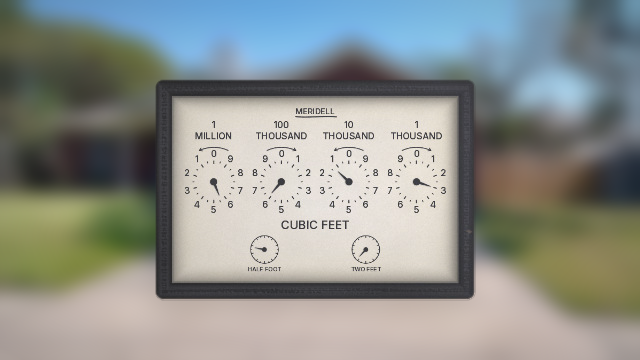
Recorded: 561300; ft³
